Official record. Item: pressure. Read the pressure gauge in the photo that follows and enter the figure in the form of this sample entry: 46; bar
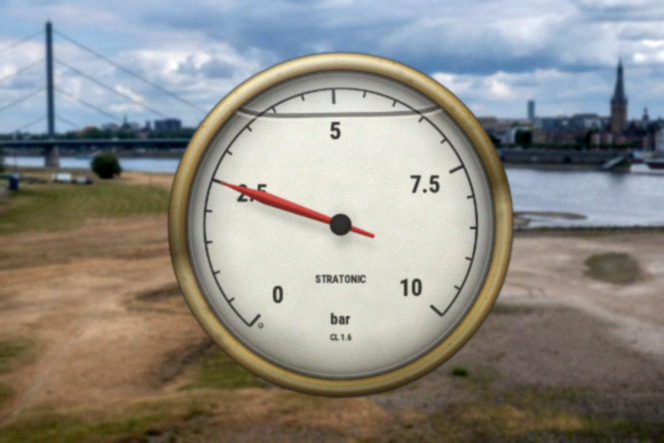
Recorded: 2.5; bar
